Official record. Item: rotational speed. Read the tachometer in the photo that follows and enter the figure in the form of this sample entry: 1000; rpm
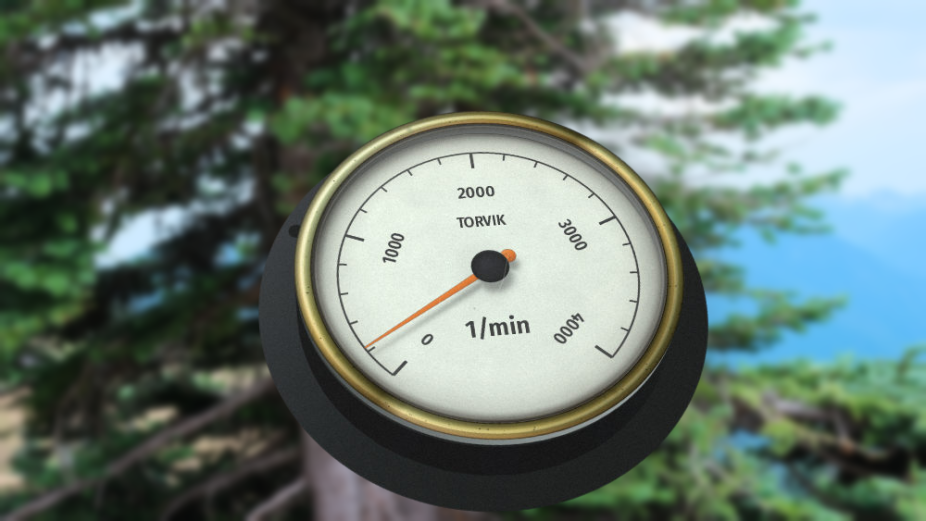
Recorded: 200; rpm
